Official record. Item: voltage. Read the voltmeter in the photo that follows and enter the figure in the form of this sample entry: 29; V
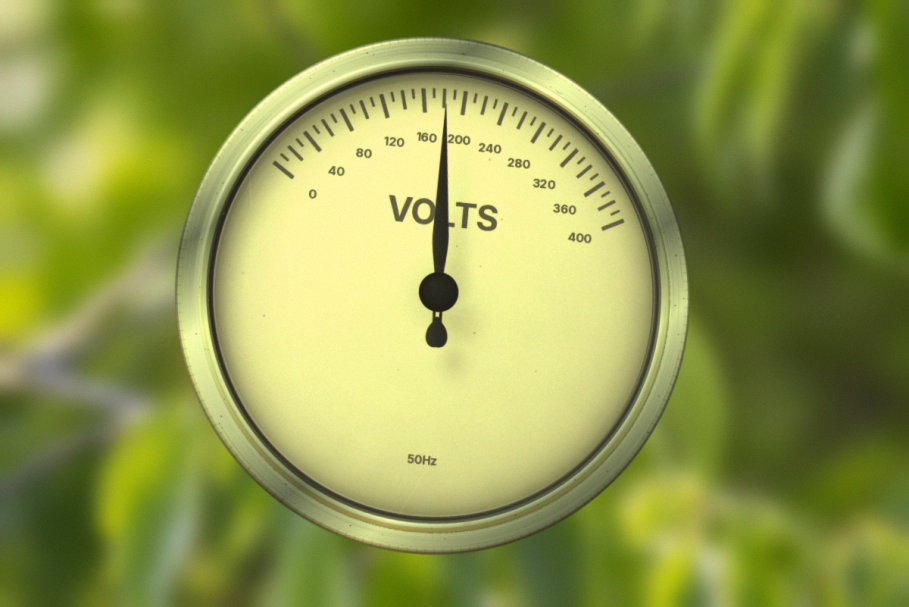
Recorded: 180; V
